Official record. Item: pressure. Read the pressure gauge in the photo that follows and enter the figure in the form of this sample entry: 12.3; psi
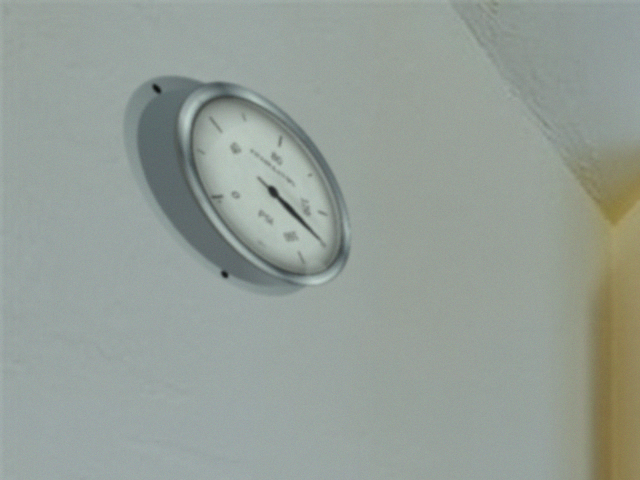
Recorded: 140; psi
